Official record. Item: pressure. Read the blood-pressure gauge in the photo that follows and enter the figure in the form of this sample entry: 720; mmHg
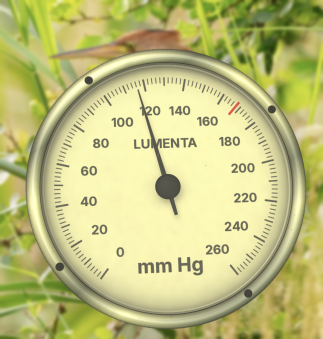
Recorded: 116; mmHg
